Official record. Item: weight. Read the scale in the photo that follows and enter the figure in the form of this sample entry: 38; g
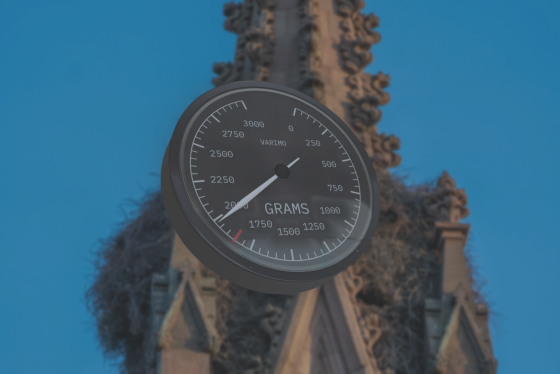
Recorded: 1975; g
